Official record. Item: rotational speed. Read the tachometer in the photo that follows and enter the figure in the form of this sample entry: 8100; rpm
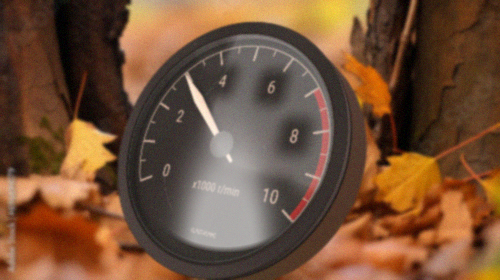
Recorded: 3000; rpm
